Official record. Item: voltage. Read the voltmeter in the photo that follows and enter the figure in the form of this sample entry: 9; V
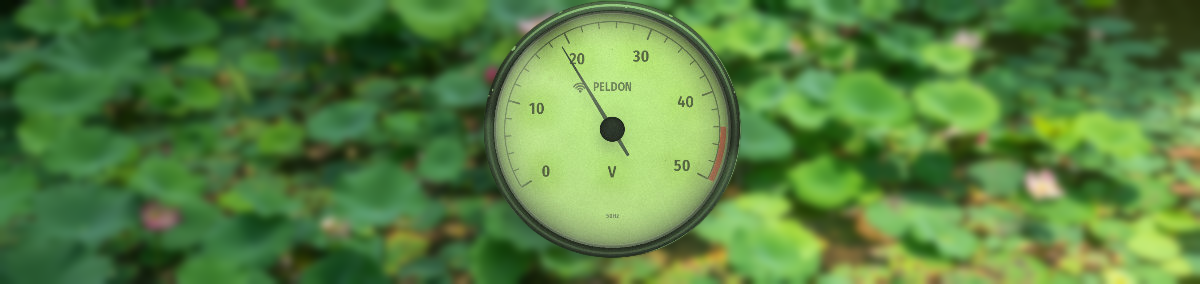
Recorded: 19; V
